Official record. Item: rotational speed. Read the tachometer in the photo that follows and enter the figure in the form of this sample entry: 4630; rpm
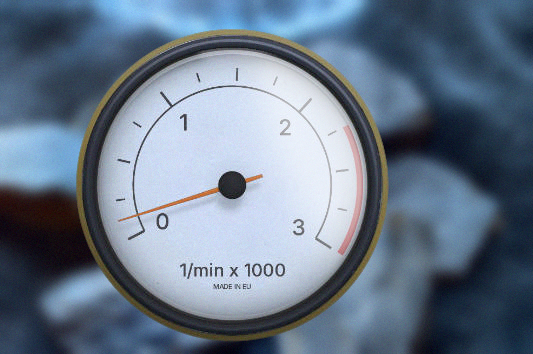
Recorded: 125; rpm
